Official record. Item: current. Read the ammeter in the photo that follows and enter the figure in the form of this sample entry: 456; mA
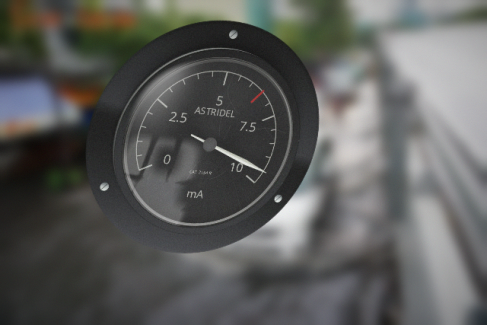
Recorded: 9.5; mA
